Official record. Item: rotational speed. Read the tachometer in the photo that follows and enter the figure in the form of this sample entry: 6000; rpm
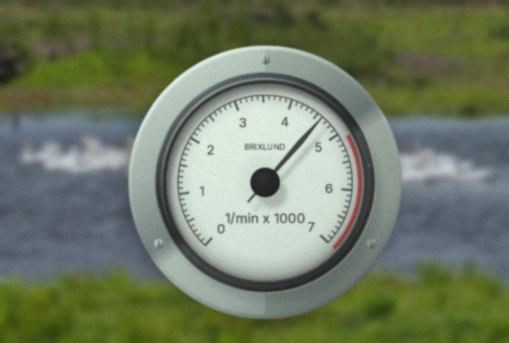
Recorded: 4600; rpm
